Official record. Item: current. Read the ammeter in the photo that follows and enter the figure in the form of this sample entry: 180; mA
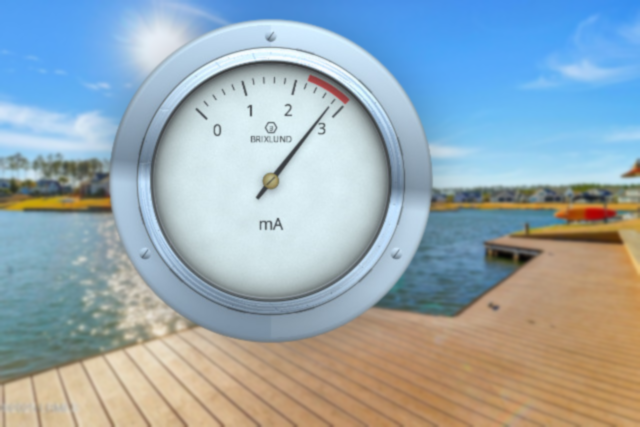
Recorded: 2.8; mA
